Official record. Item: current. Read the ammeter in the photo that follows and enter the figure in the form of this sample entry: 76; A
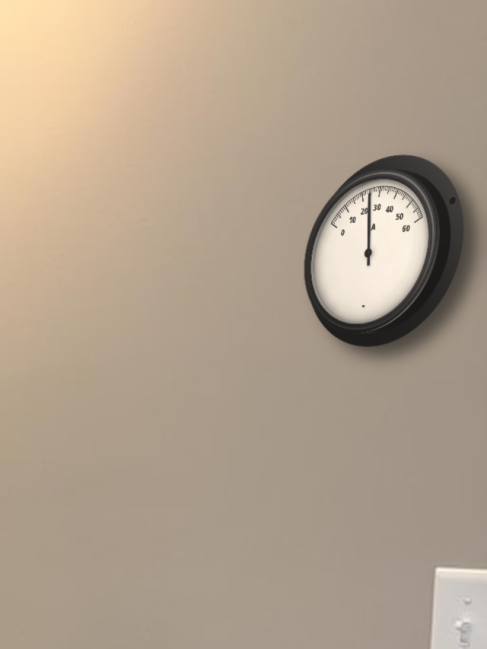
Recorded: 25; A
